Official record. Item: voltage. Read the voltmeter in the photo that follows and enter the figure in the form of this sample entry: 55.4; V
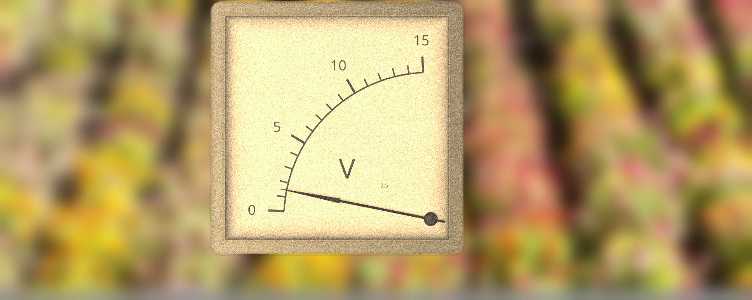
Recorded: 1.5; V
